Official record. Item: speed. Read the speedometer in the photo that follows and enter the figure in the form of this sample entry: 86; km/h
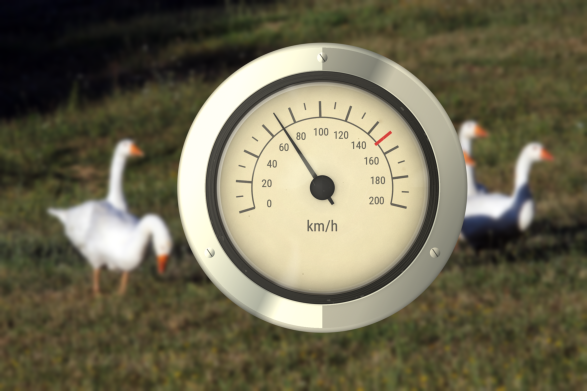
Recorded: 70; km/h
